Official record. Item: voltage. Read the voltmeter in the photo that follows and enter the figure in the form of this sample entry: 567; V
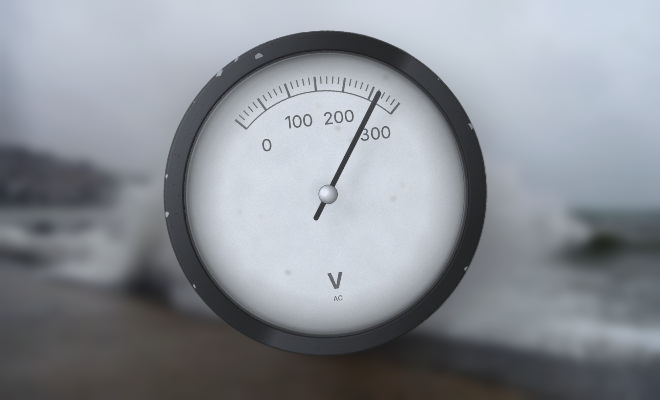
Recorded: 260; V
